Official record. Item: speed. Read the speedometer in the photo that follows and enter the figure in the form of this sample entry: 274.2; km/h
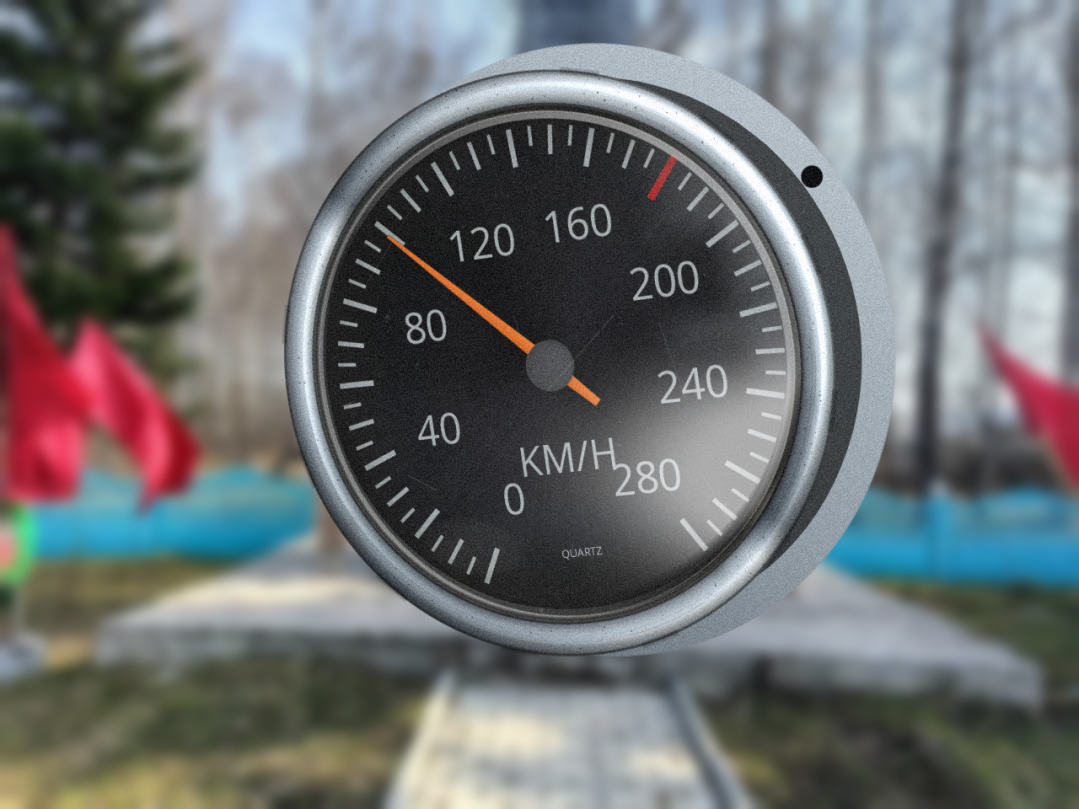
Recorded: 100; km/h
